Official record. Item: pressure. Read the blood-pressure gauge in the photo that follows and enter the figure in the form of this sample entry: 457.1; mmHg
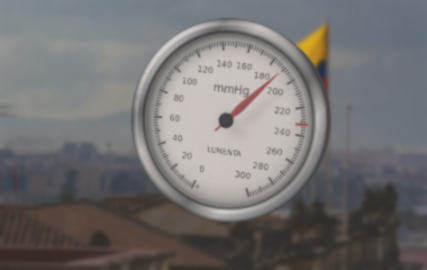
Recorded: 190; mmHg
